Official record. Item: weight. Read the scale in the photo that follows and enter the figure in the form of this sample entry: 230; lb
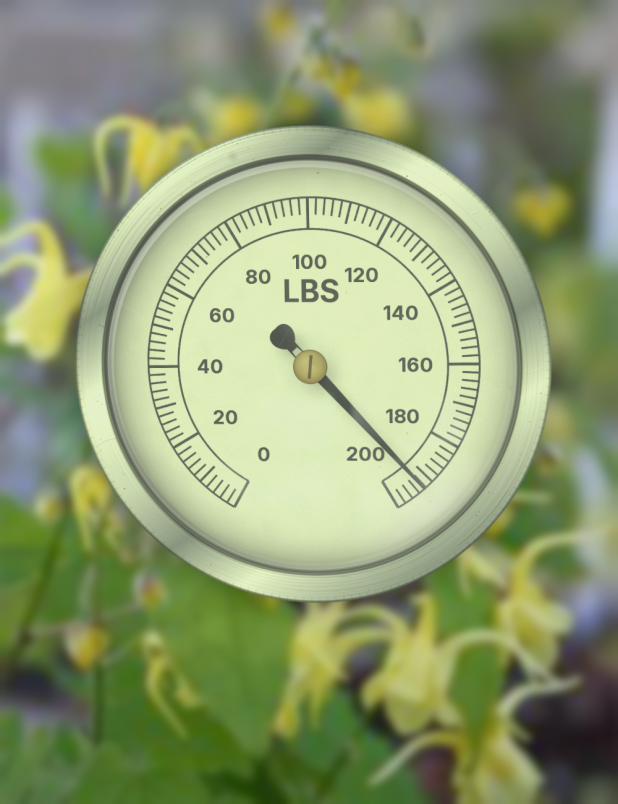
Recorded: 192; lb
